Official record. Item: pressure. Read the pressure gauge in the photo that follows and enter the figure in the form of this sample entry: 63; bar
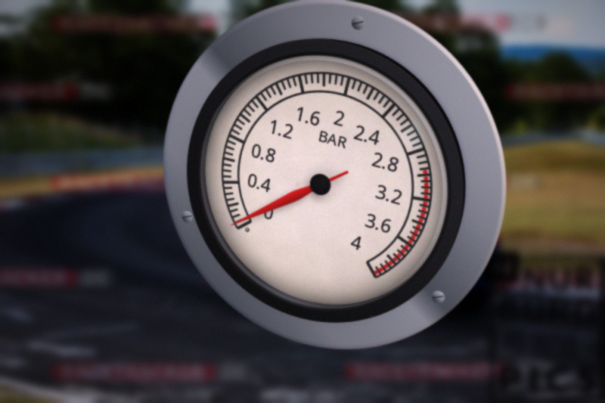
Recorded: 0.05; bar
